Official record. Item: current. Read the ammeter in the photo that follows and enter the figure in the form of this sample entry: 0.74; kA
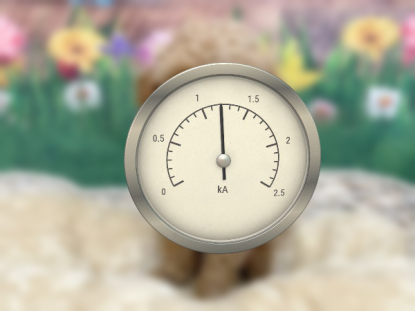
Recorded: 1.2; kA
